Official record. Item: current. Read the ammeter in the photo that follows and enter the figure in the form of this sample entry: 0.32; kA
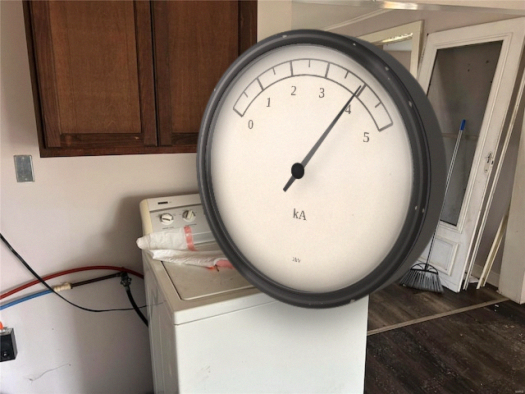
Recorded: 4; kA
